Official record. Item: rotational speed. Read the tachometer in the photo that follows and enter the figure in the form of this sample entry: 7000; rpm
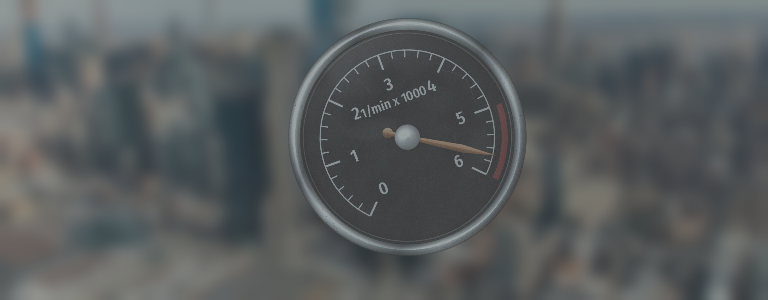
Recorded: 5700; rpm
